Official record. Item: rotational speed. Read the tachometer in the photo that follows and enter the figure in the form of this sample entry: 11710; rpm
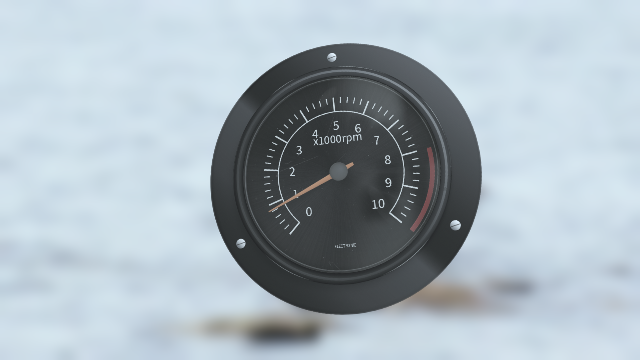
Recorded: 800; rpm
